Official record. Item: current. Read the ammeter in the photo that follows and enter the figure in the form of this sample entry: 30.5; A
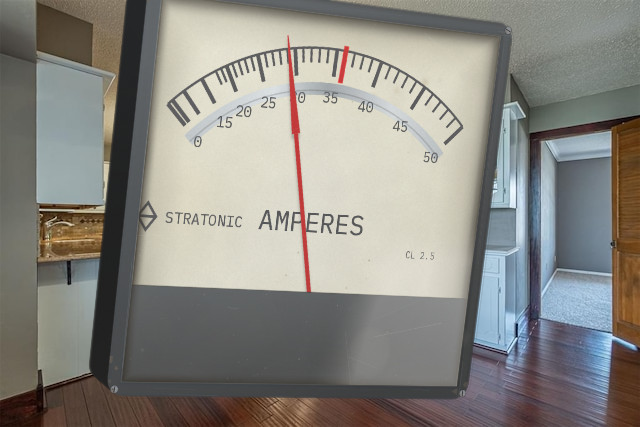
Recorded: 29; A
